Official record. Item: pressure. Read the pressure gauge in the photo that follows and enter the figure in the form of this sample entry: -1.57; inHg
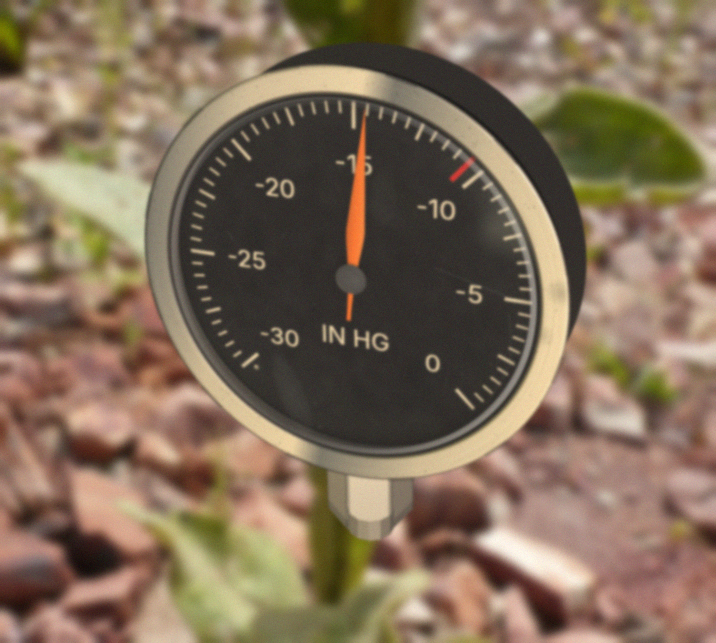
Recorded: -14.5; inHg
